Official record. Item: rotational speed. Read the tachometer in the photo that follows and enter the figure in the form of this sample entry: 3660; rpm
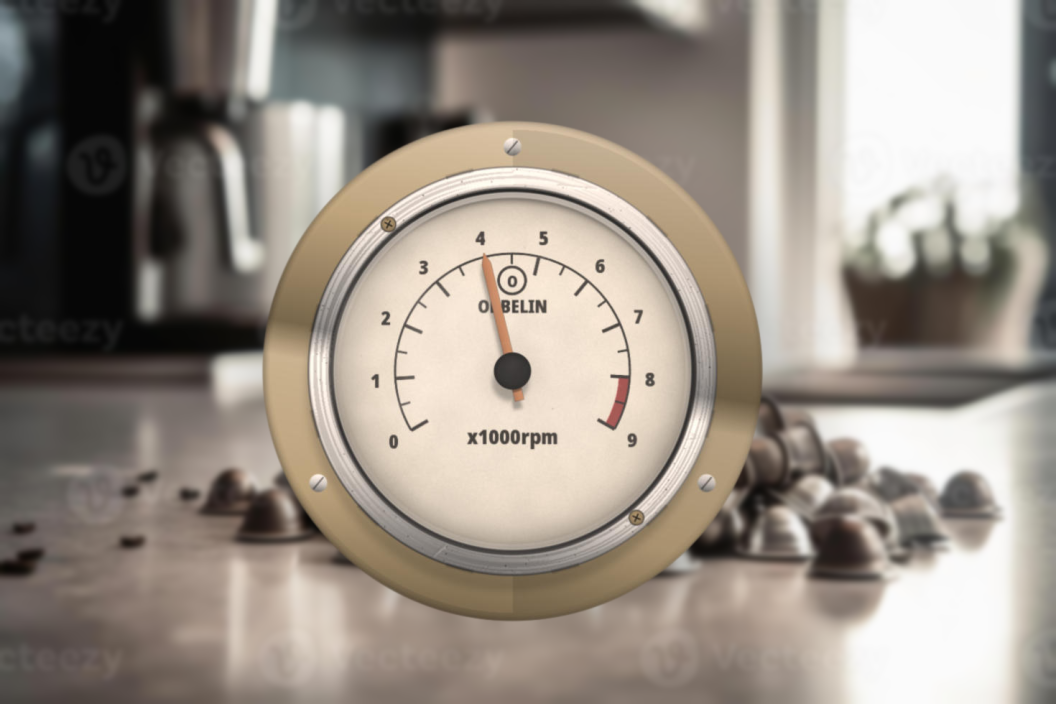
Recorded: 4000; rpm
